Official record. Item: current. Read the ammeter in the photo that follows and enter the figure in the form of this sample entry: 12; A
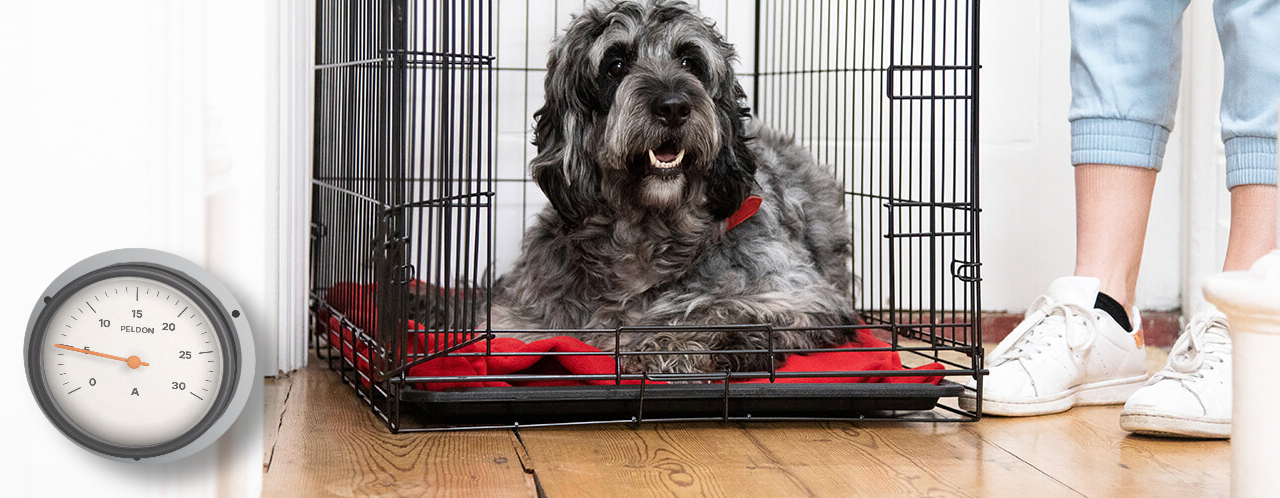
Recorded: 5; A
